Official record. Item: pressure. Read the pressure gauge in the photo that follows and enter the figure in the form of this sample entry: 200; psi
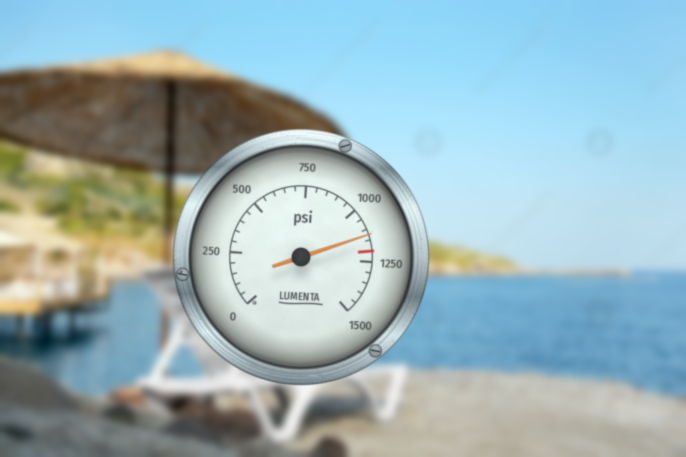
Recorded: 1125; psi
